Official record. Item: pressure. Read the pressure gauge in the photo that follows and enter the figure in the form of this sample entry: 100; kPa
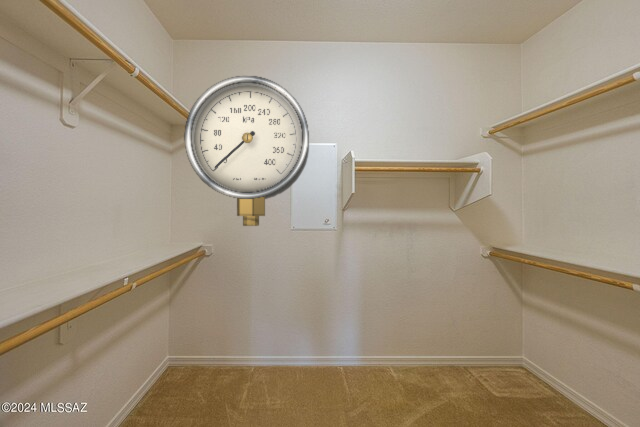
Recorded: 0; kPa
